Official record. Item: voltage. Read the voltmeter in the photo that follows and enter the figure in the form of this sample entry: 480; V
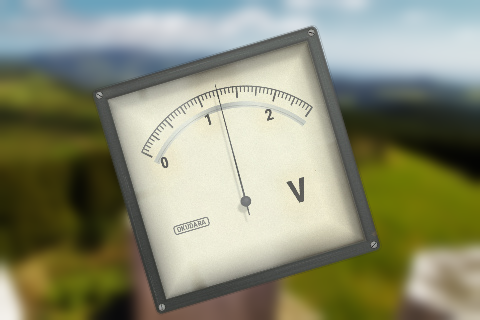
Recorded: 1.25; V
